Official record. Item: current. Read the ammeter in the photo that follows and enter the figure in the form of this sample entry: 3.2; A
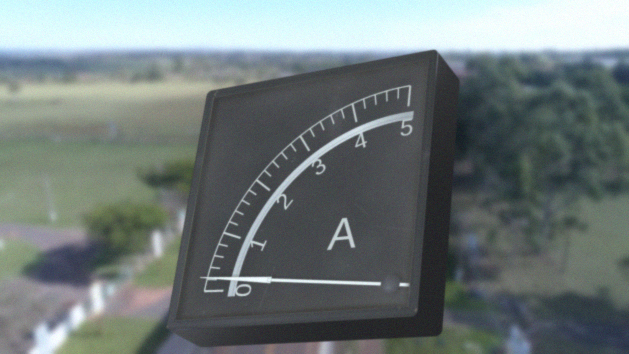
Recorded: 0.2; A
